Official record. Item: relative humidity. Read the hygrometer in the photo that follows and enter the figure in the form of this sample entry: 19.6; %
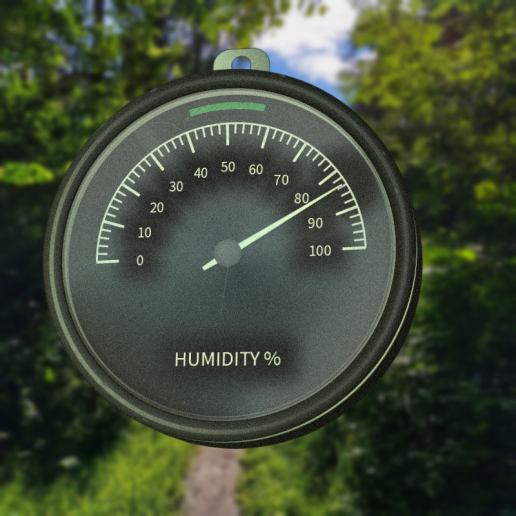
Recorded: 84; %
